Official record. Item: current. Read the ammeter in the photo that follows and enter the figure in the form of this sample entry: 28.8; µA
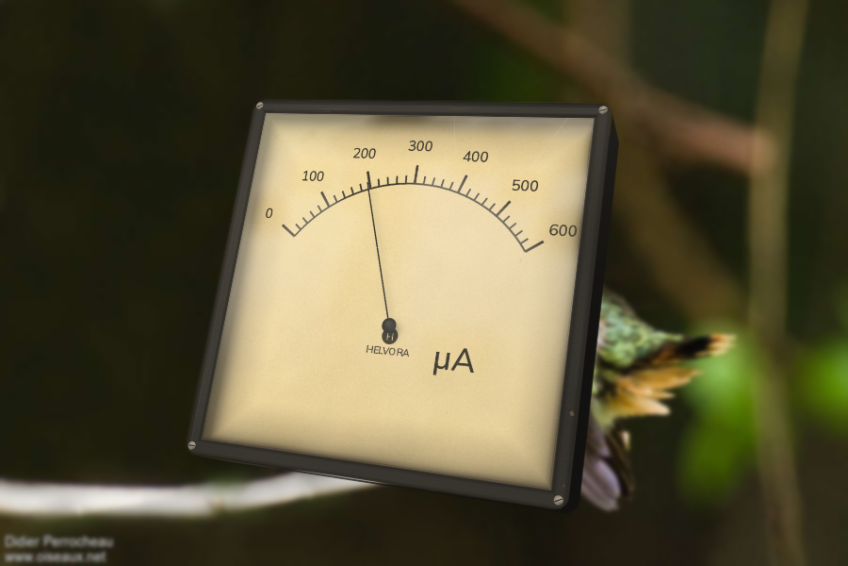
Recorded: 200; µA
